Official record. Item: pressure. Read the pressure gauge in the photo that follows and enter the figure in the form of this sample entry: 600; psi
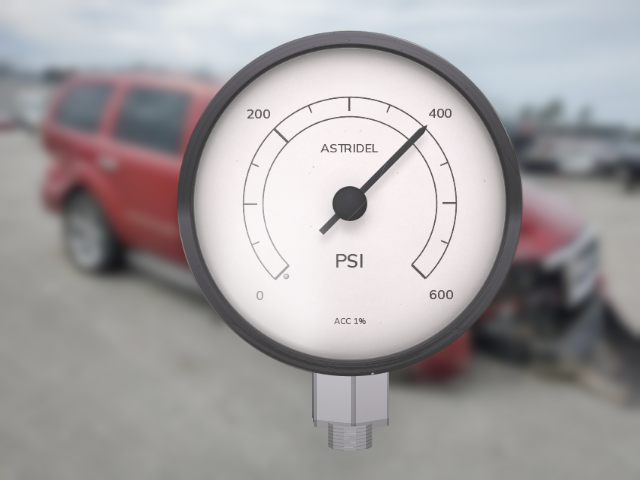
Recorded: 400; psi
